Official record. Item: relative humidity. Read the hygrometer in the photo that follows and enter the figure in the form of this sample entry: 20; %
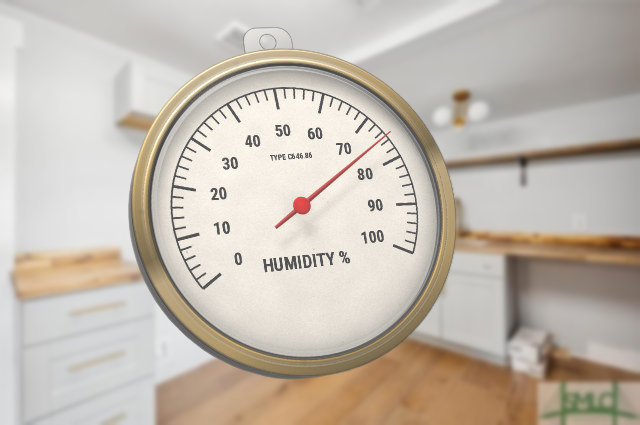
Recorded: 75; %
